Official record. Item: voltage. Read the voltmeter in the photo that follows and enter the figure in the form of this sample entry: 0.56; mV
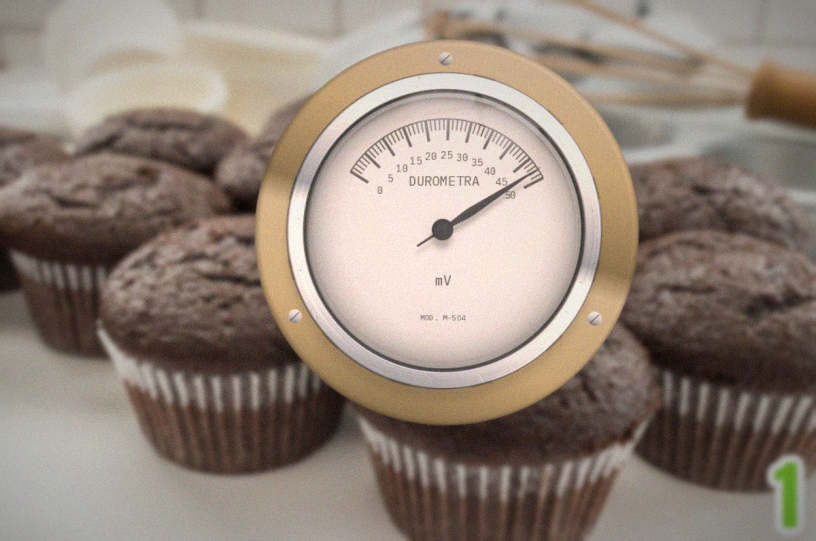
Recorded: 48; mV
